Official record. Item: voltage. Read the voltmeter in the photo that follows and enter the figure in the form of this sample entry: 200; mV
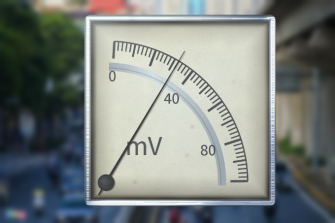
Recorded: 32; mV
